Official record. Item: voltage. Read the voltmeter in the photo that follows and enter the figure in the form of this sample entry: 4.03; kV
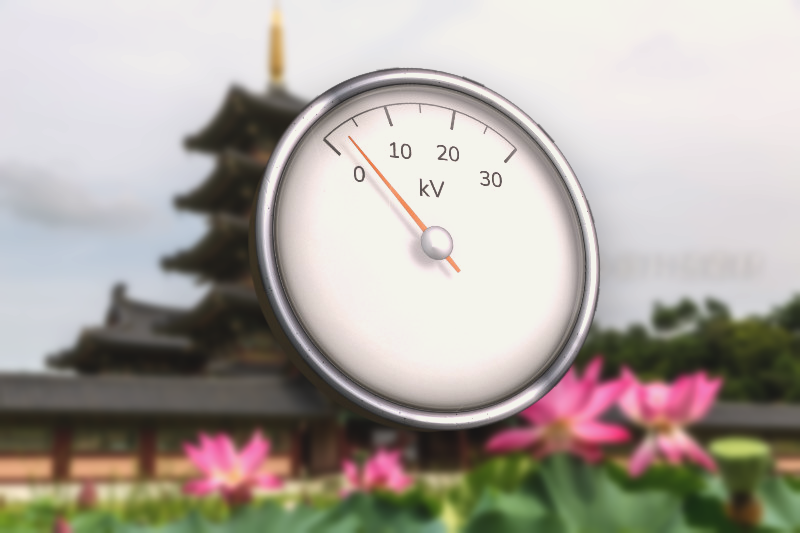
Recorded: 2.5; kV
